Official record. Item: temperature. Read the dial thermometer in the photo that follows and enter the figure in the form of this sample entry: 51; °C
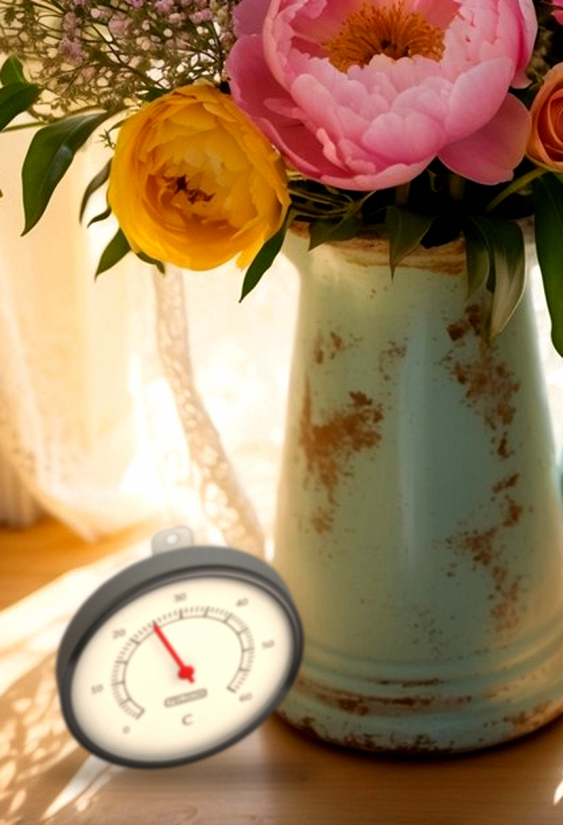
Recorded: 25; °C
